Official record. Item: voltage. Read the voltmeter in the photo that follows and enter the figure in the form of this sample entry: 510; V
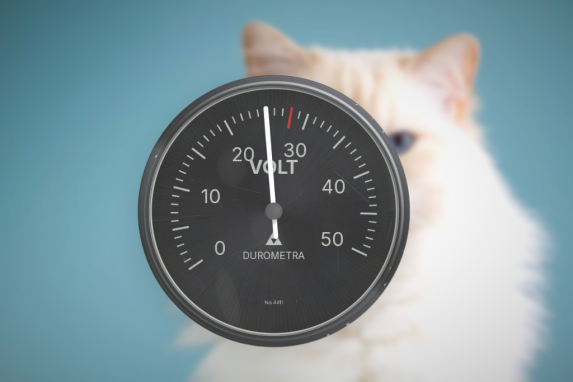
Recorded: 25; V
